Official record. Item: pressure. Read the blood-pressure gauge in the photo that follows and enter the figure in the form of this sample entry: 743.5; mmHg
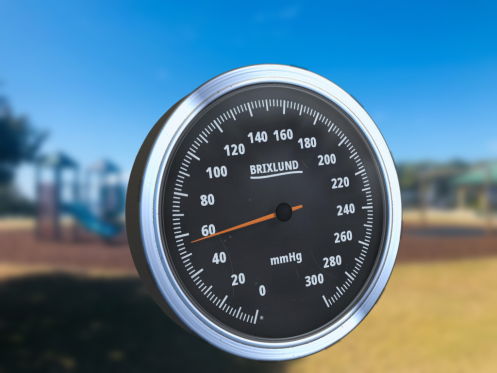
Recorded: 56; mmHg
